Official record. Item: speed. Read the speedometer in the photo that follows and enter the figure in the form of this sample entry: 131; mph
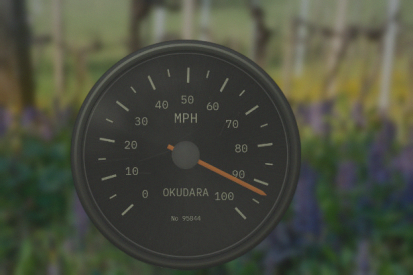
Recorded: 92.5; mph
